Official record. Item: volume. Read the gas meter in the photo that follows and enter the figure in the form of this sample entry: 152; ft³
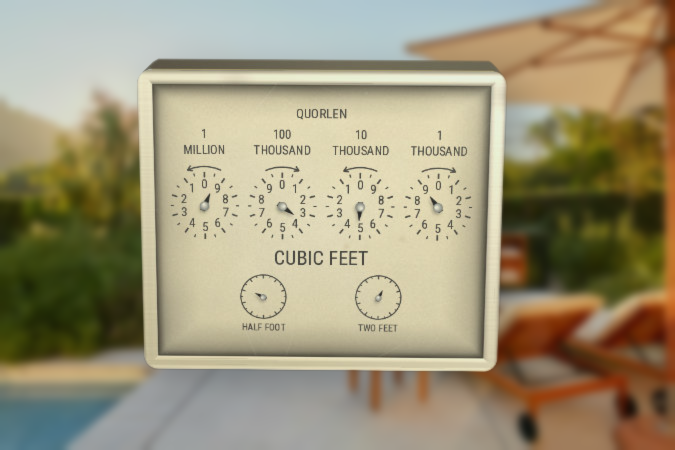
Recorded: 934900; ft³
